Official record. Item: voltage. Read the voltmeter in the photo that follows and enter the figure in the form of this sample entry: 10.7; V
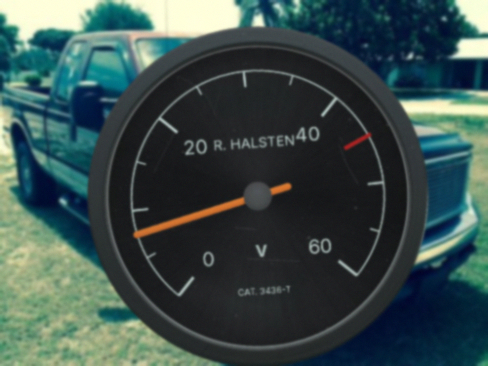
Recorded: 7.5; V
